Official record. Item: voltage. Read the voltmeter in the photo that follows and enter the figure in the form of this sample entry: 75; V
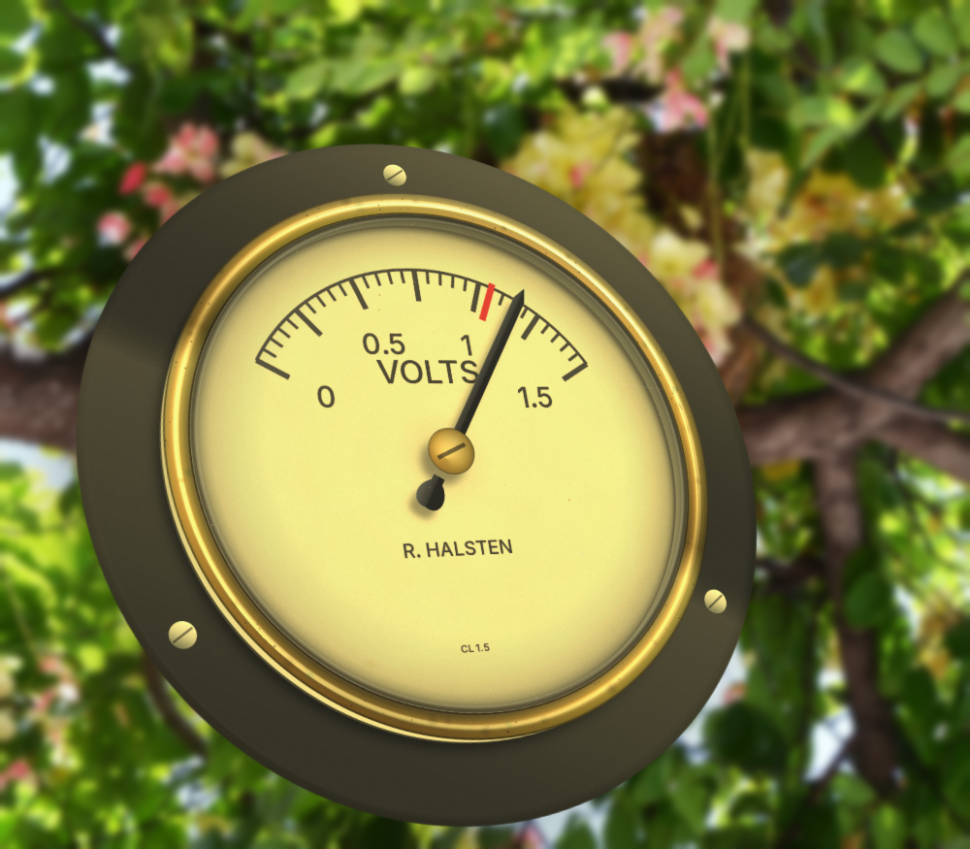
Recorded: 1.15; V
